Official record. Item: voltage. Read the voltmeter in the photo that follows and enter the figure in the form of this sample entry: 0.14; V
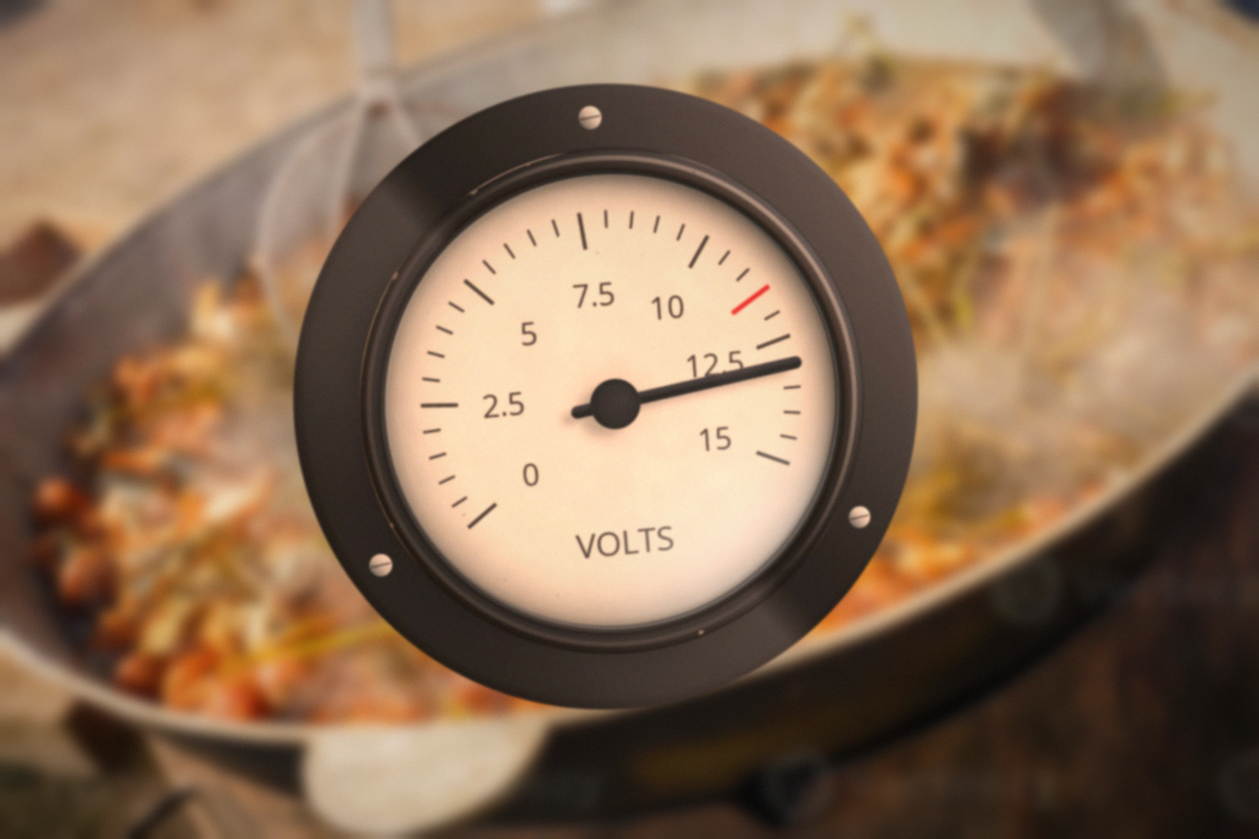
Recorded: 13; V
